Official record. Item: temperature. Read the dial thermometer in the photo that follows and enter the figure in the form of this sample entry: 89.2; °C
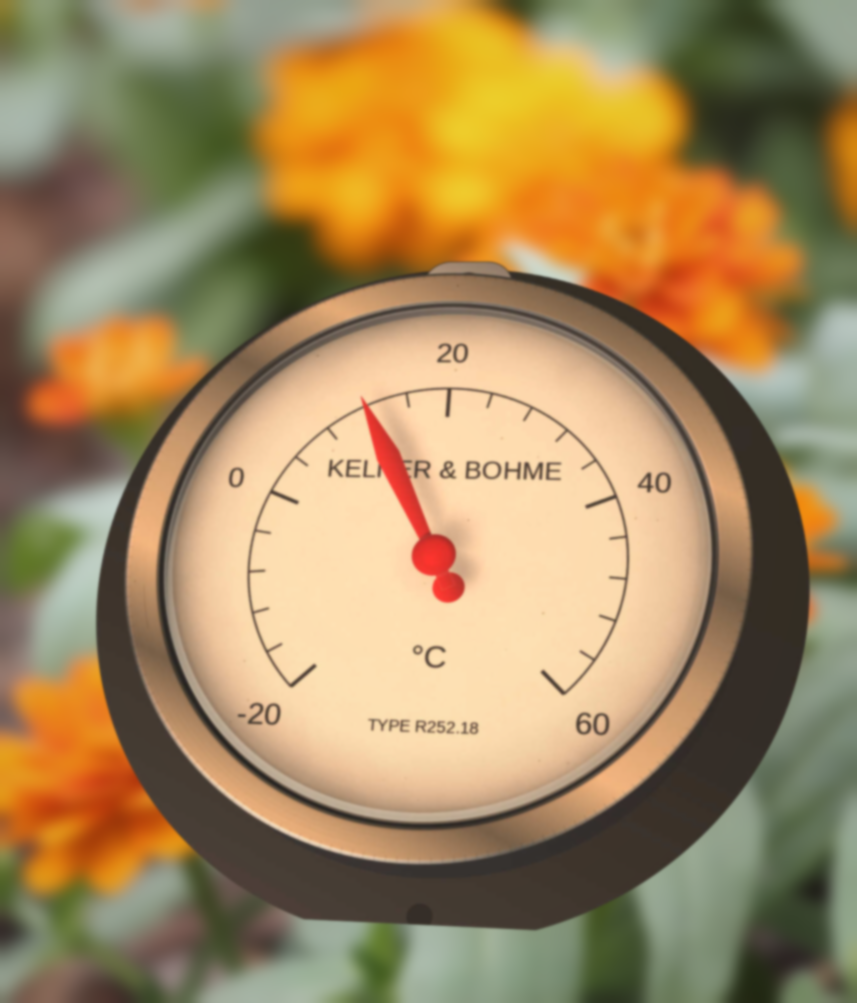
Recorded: 12; °C
